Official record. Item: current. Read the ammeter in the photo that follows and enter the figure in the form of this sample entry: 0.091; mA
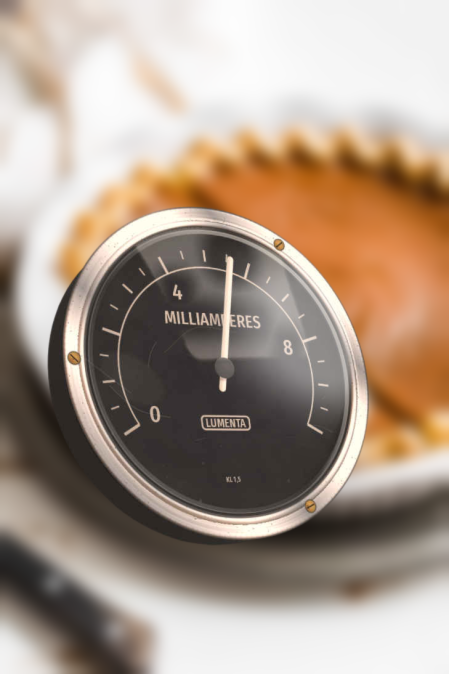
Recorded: 5.5; mA
